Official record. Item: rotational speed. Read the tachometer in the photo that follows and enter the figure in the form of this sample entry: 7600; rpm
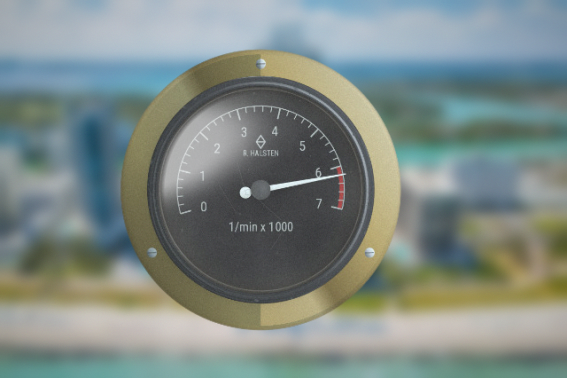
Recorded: 6200; rpm
